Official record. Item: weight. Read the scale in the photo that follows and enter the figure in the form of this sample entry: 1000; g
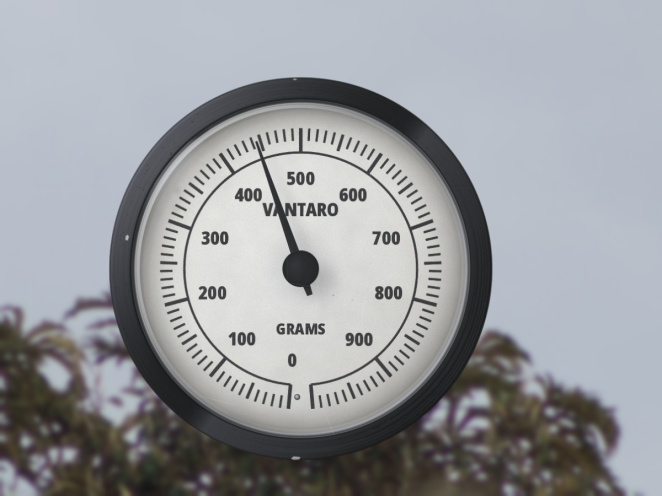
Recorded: 445; g
